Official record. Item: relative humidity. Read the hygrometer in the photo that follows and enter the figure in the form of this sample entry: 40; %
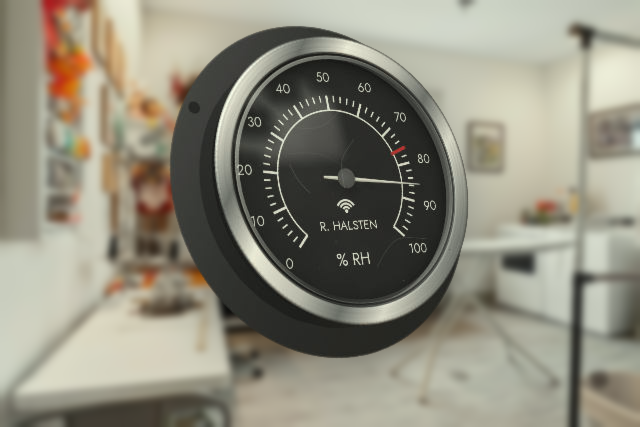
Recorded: 86; %
